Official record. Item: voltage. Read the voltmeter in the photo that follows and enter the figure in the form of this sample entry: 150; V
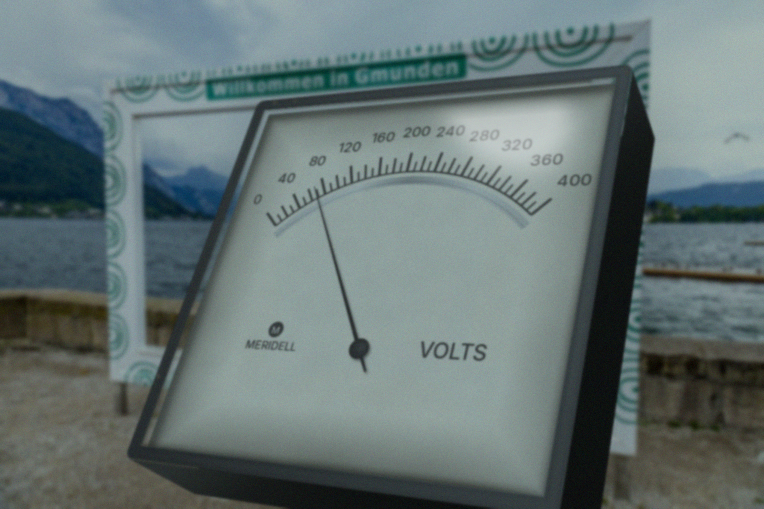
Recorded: 70; V
